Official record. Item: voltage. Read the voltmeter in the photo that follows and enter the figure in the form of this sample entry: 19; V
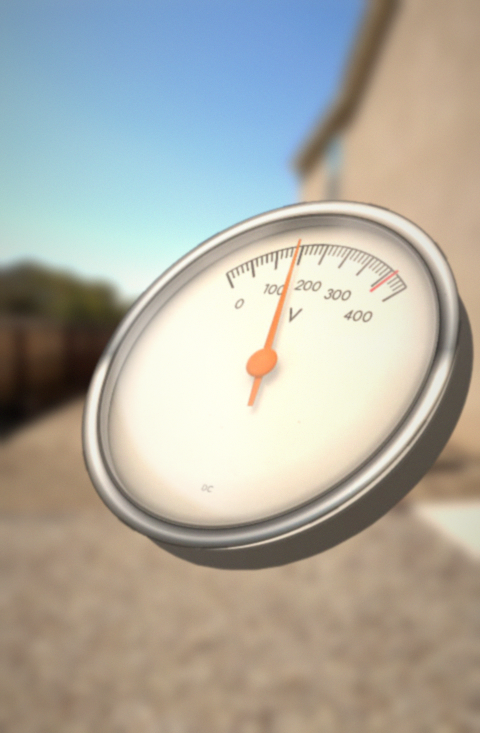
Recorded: 150; V
